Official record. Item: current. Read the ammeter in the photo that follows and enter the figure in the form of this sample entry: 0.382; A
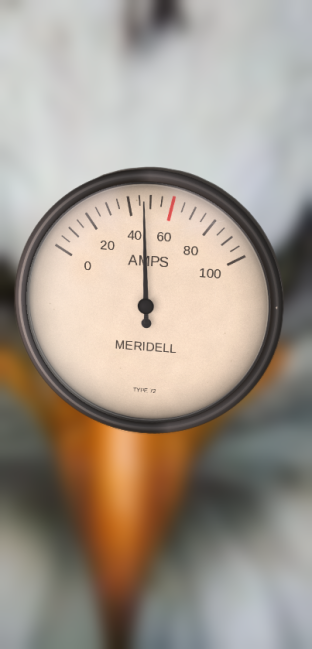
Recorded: 47.5; A
